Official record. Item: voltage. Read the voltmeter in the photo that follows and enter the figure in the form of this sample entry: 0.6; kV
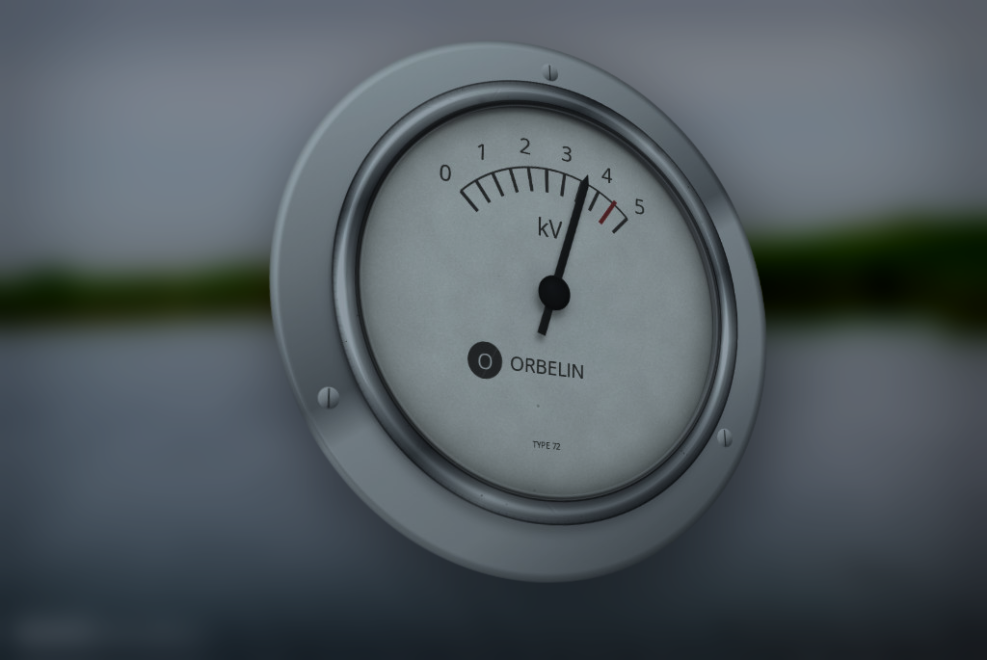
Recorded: 3.5; kV
